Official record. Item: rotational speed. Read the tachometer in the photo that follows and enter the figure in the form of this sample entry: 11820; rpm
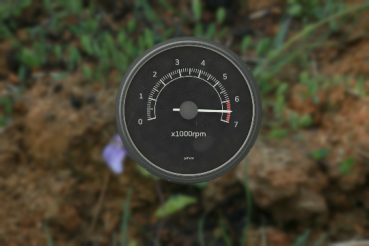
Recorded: 6500; rpm
